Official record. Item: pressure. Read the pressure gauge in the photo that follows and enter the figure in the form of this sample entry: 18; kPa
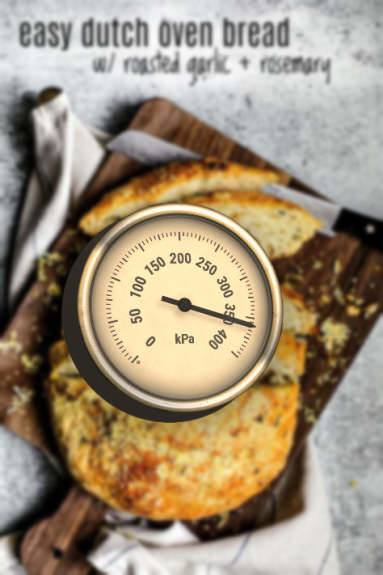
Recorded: 360; kPa
